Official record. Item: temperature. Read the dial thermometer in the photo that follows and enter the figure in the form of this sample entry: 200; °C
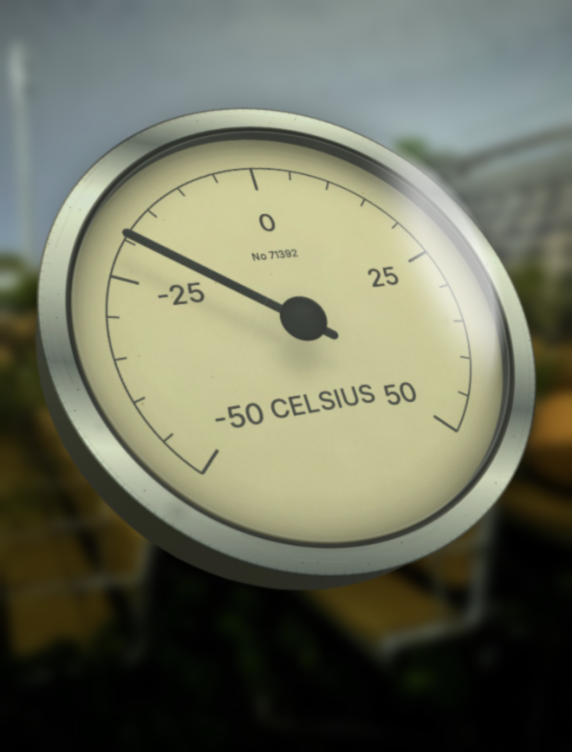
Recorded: -20; °C
